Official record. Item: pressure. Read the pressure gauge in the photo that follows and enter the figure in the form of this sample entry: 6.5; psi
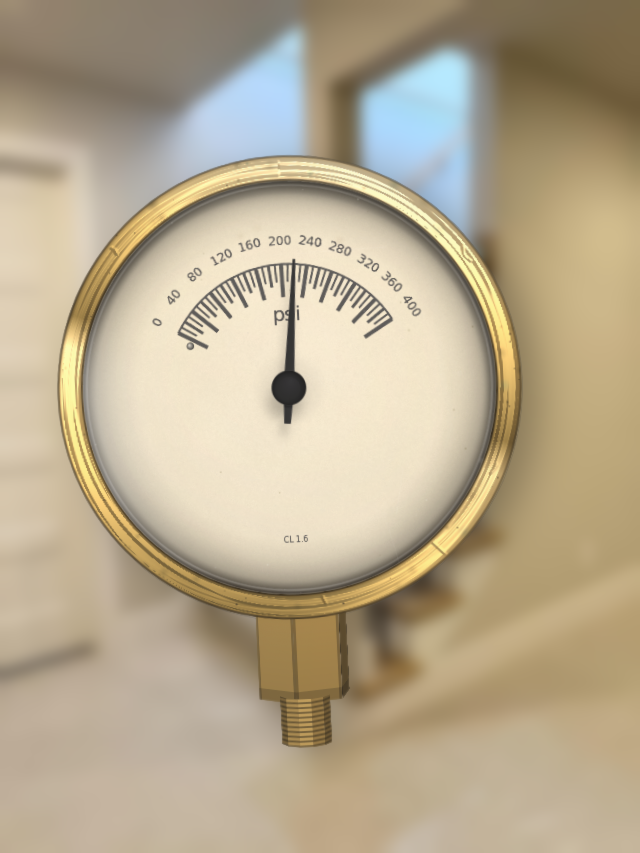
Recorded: 220; psi
